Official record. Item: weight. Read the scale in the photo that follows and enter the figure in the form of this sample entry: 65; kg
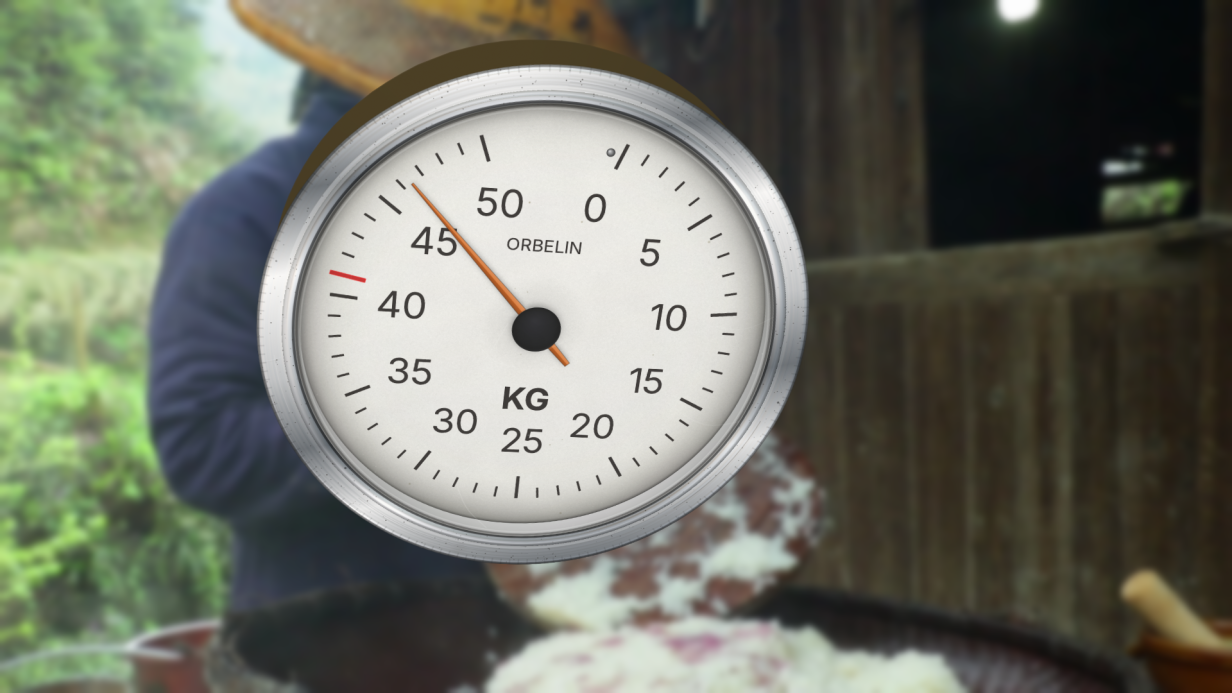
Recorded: 46.5; kg
